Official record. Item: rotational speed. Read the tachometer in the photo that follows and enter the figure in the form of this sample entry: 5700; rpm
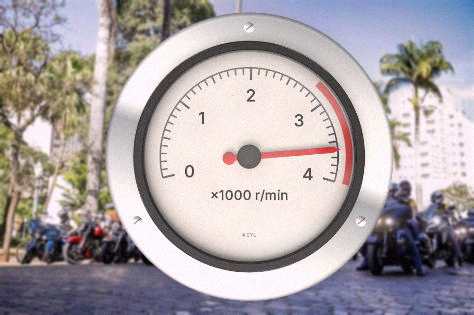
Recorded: 3600; rpm
